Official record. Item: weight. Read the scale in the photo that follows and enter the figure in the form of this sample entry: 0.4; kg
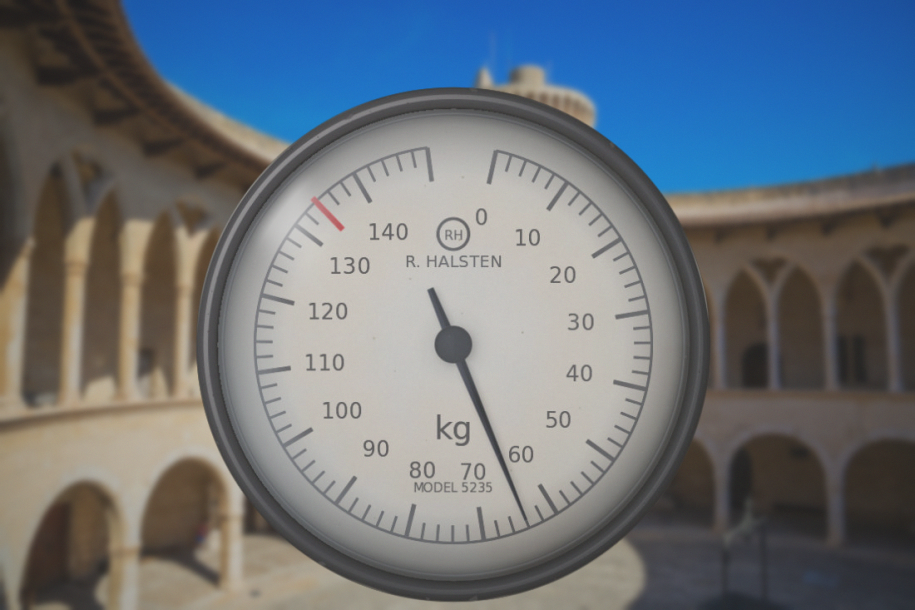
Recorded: 64; kg
